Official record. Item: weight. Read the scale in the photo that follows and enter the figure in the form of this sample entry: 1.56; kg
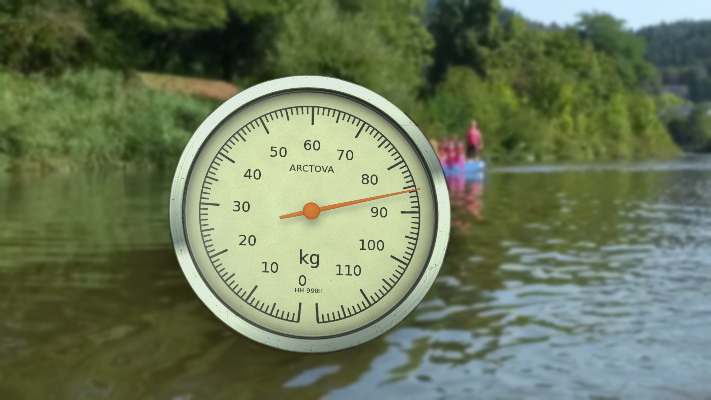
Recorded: 86; kg
